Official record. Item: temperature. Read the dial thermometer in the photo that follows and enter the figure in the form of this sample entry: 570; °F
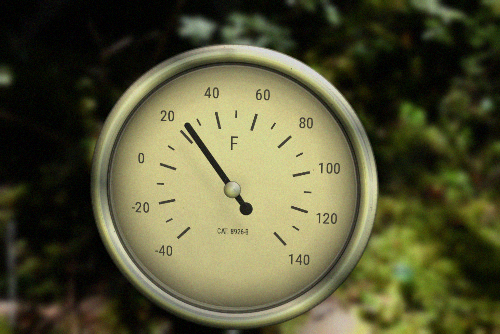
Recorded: 25; °F
